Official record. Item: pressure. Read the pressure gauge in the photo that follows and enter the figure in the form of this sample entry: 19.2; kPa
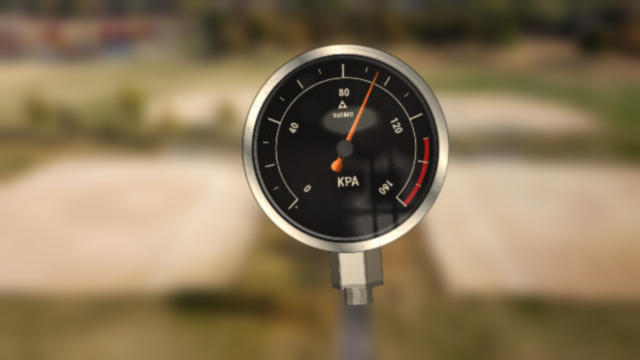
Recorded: 95; kPa
